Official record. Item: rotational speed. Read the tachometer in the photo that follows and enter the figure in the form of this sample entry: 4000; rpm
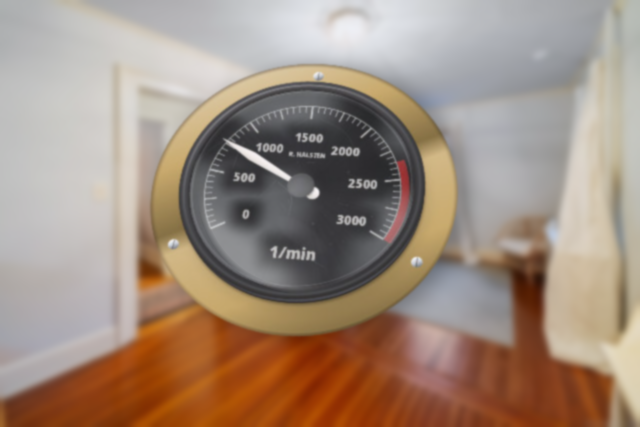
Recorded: 750; rpm
